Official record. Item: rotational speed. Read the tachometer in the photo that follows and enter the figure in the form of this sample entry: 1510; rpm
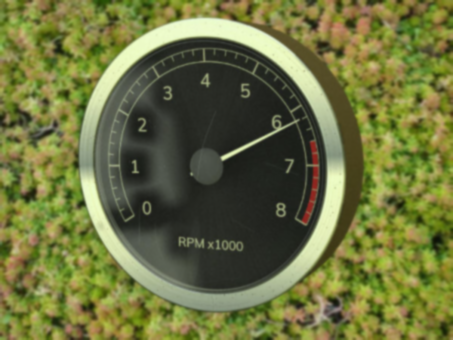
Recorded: 6200; rpm
